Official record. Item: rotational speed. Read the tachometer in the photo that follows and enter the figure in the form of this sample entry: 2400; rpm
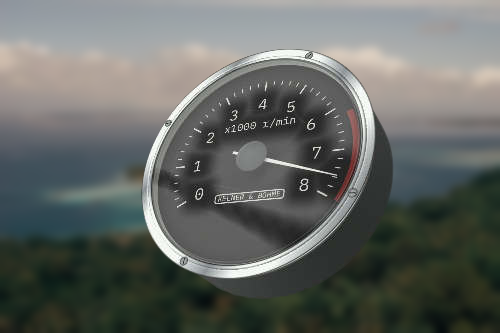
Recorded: 7600; rpm
